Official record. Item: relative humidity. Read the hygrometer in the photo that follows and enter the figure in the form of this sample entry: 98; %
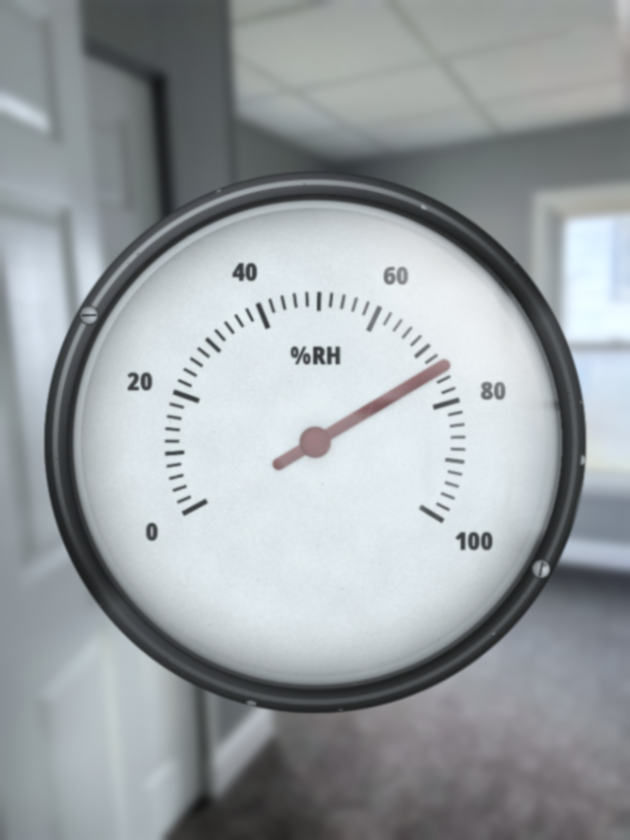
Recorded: 74; %
